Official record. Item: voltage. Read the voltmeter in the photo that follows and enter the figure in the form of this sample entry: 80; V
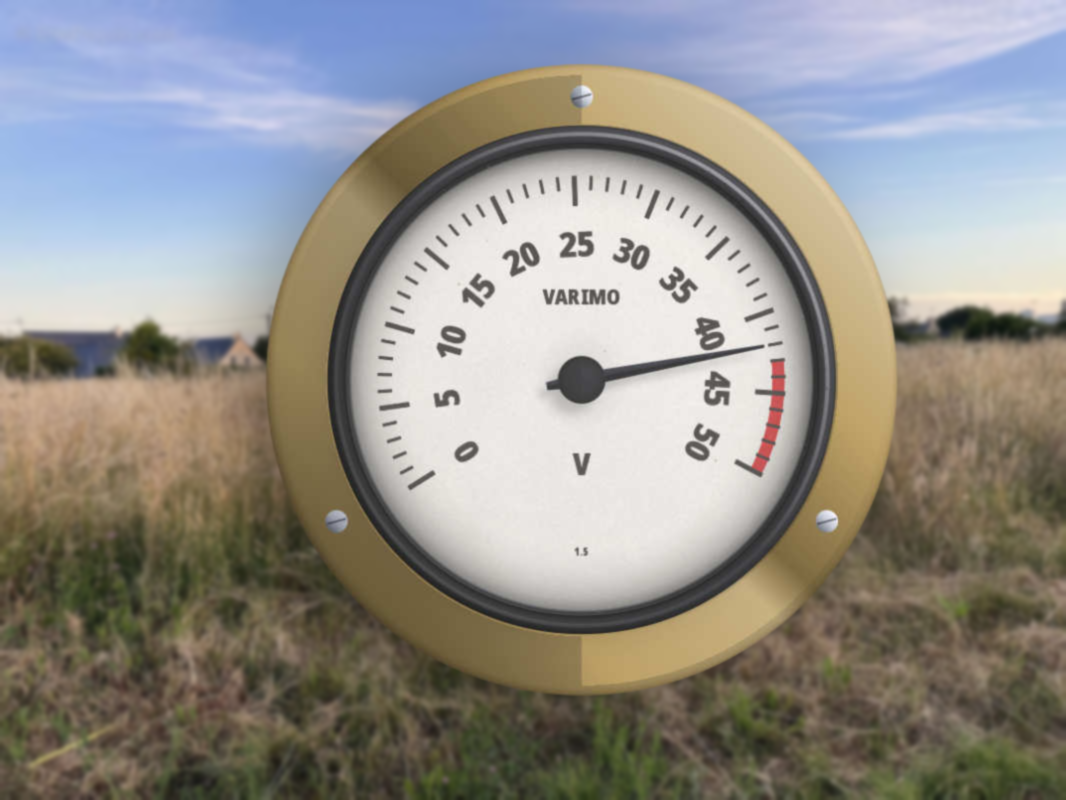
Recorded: 42; V
